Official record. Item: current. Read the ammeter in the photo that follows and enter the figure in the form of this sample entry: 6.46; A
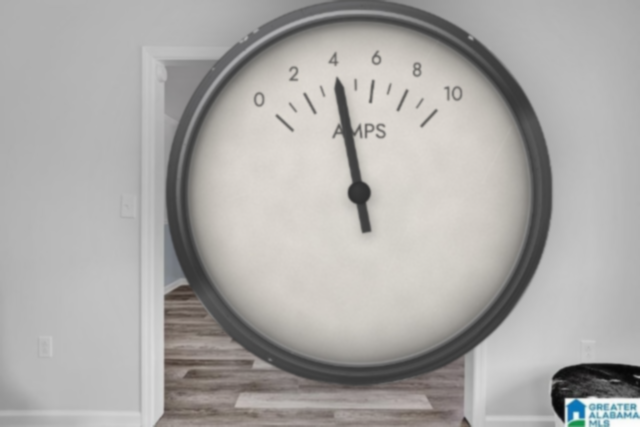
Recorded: 4; A
